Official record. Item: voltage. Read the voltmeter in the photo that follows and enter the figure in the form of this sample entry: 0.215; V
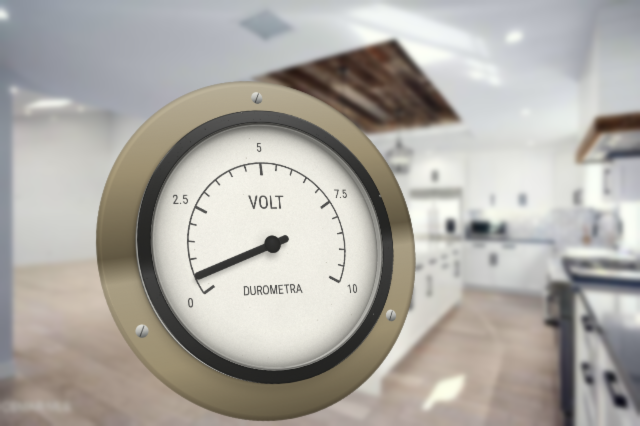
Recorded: 0.5; V
